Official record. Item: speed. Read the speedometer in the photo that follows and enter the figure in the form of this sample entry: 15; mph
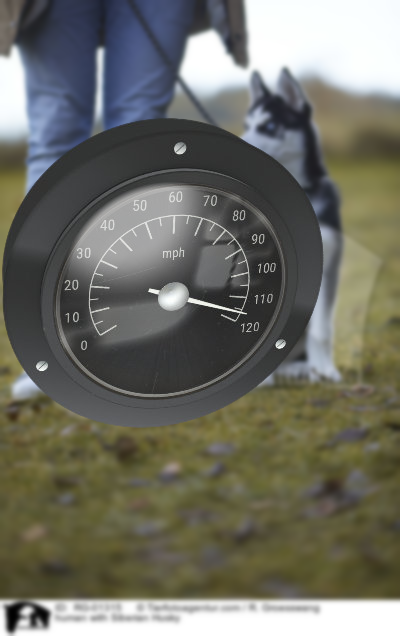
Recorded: 115; mph
